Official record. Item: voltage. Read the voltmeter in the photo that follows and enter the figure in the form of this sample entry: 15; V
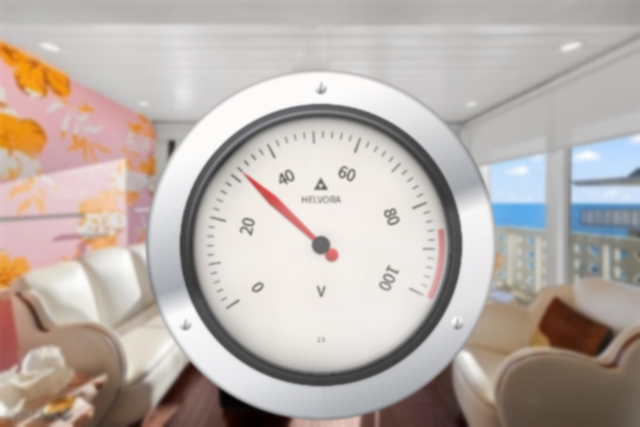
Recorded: 32; V
